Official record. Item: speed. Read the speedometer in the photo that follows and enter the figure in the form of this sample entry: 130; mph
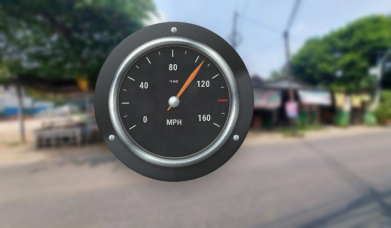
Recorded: 105; mph
